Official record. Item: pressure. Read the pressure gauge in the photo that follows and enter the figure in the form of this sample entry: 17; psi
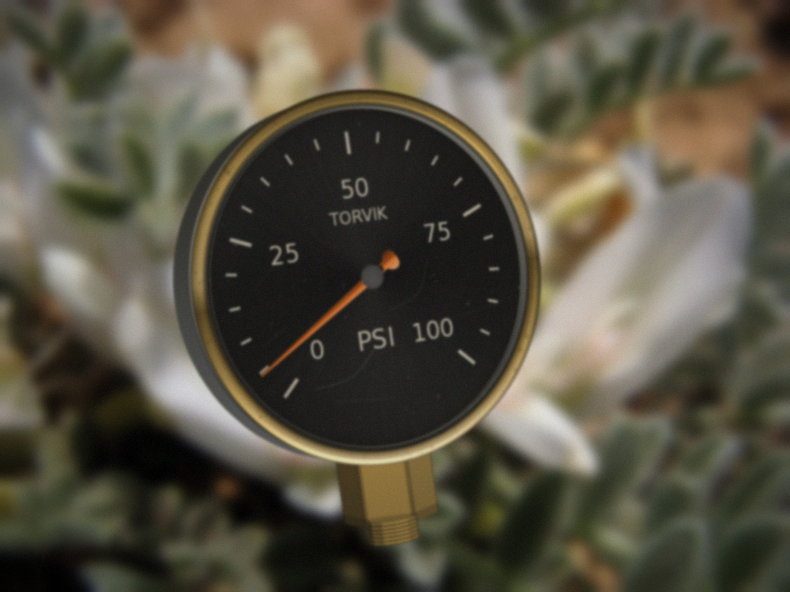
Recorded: 5; psi
